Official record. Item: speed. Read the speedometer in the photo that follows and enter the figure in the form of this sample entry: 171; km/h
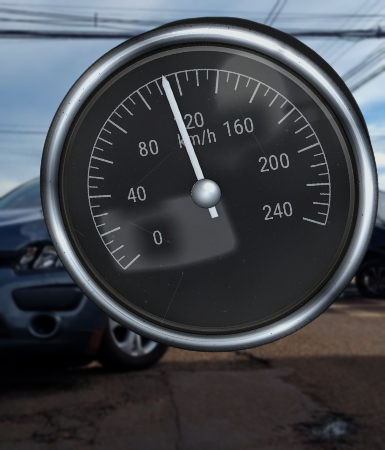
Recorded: 115; km/h
